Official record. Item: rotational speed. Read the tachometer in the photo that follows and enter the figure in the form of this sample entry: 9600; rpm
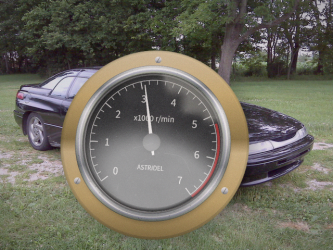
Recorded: 3100; rpm
